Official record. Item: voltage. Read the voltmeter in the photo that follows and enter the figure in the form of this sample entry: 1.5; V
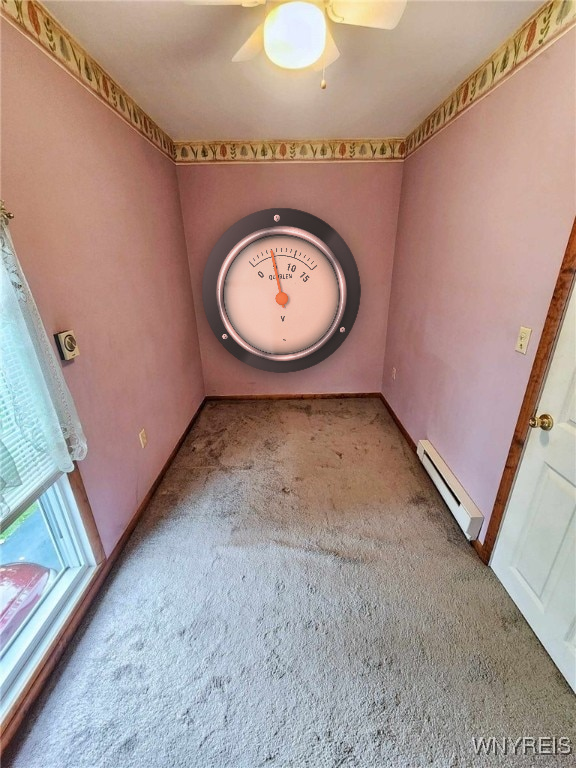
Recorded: 5; V
